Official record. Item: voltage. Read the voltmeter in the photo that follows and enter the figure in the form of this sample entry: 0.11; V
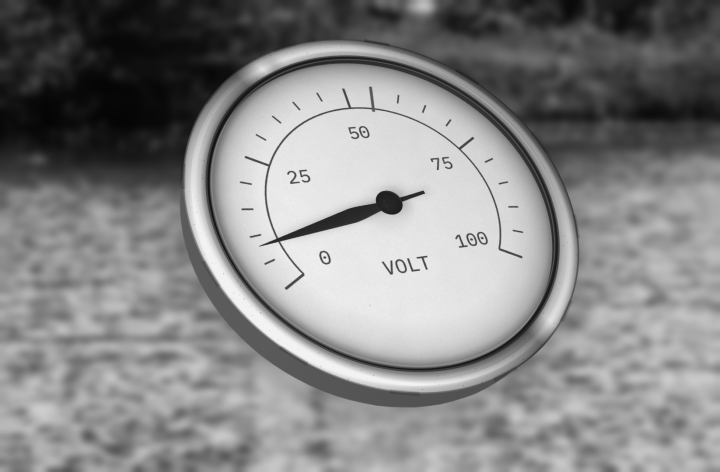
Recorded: 7.5; V
